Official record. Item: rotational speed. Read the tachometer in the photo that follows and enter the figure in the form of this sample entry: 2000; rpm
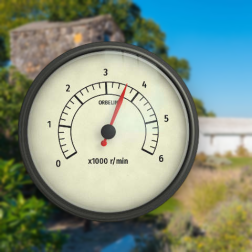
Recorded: 3600; rpm
